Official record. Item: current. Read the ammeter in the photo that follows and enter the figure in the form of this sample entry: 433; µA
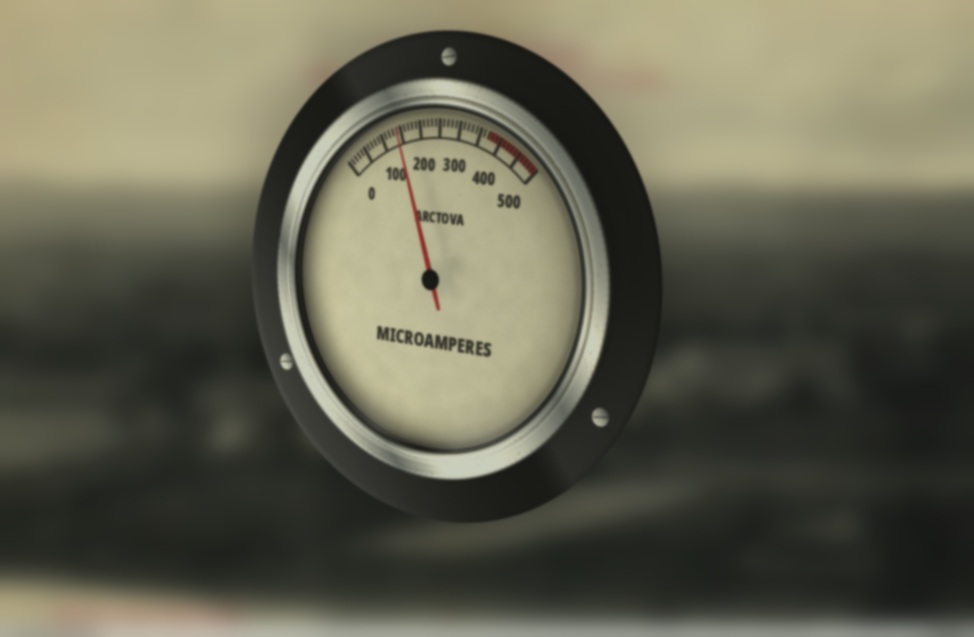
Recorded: 150; µA
